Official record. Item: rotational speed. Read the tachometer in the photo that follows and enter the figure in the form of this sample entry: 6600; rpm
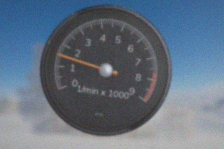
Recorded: 1500; rpm
